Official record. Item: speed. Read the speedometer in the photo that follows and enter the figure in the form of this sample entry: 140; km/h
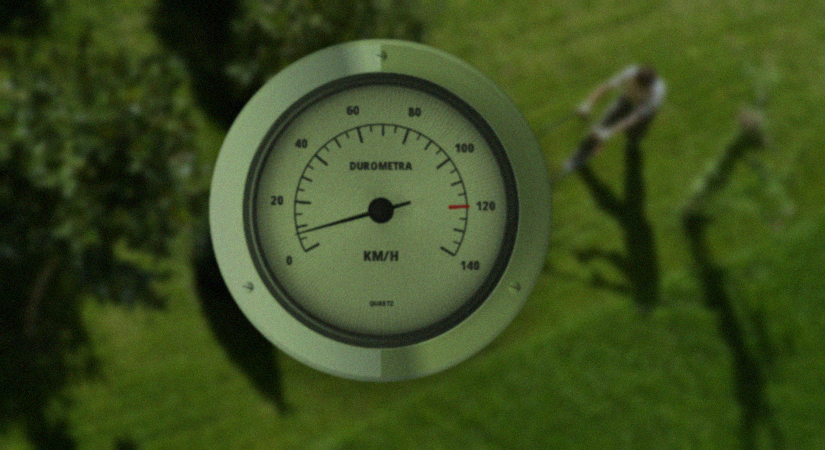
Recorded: 7.5; km/h
